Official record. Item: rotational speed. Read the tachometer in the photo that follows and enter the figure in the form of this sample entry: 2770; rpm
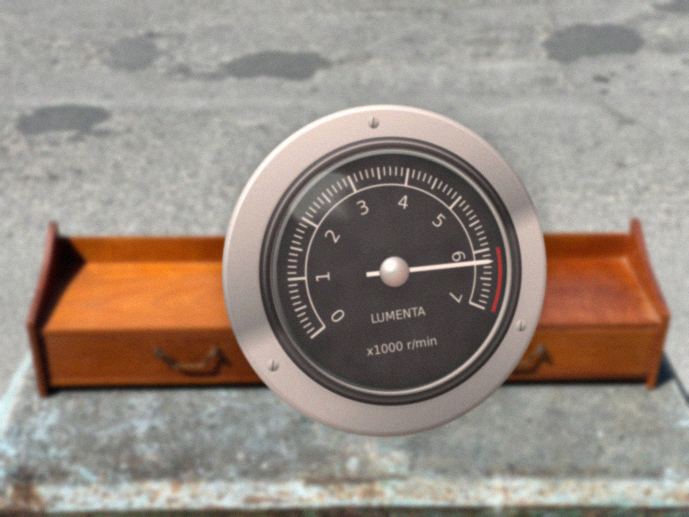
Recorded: 6200; rpm
